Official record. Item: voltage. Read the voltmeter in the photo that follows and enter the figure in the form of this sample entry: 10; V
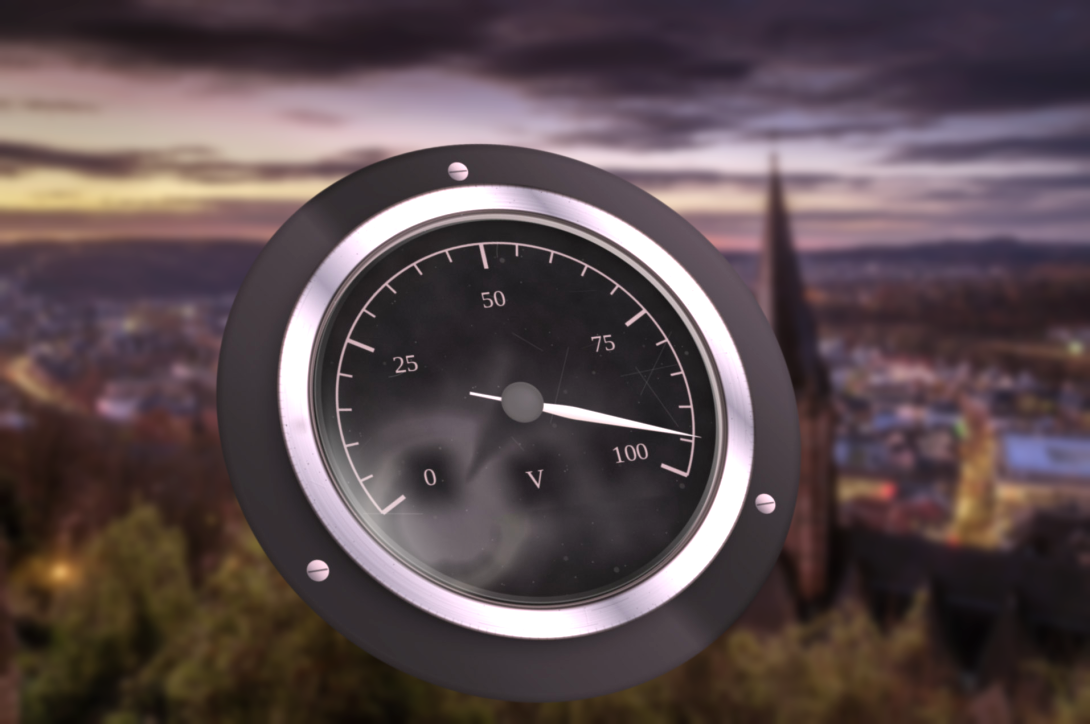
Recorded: 95; V
